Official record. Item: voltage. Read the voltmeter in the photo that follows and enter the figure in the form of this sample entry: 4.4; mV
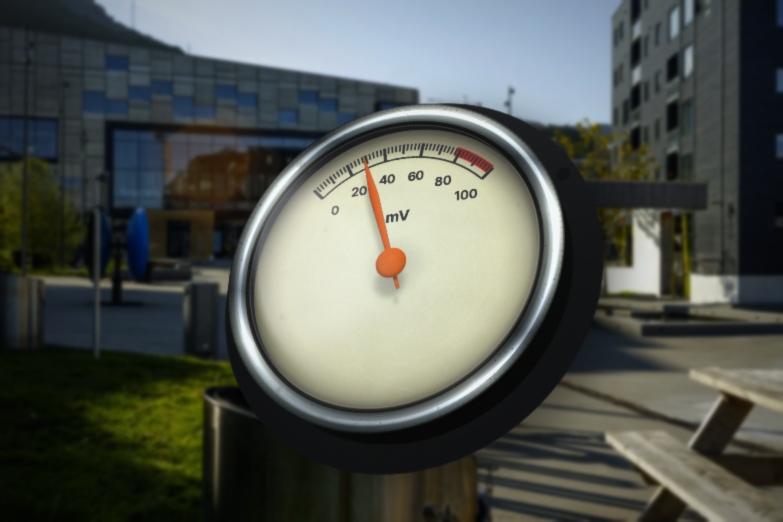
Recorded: 30; mV
